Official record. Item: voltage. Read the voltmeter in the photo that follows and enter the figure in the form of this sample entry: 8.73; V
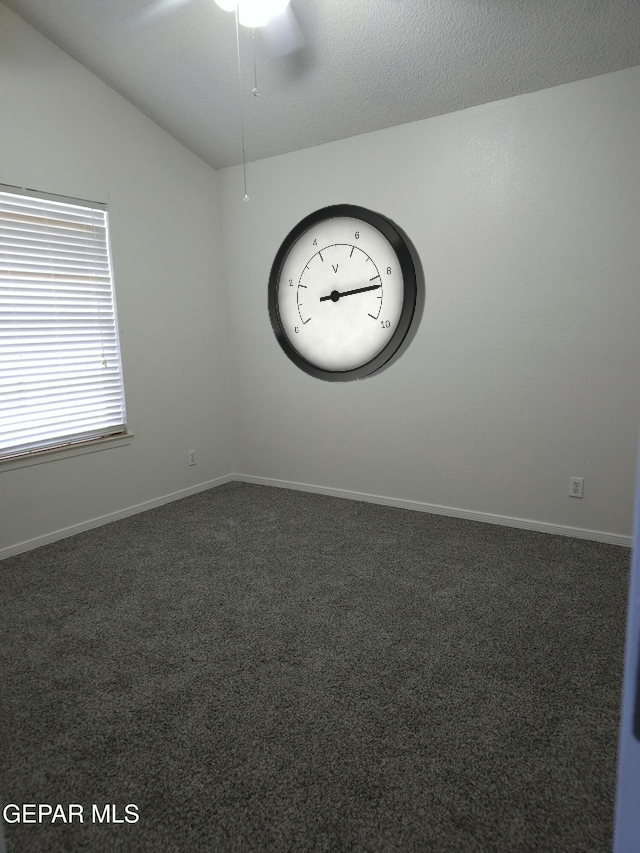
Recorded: 8.5; V
